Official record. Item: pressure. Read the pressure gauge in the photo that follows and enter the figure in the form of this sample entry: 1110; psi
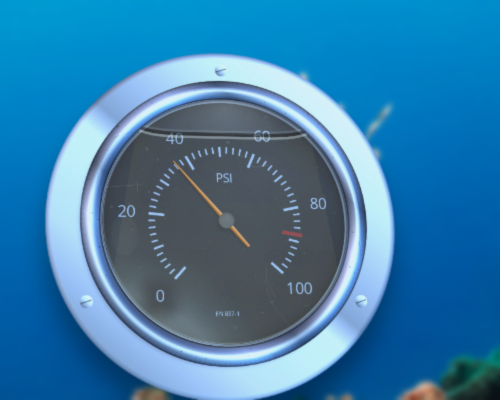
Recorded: 36; psi
